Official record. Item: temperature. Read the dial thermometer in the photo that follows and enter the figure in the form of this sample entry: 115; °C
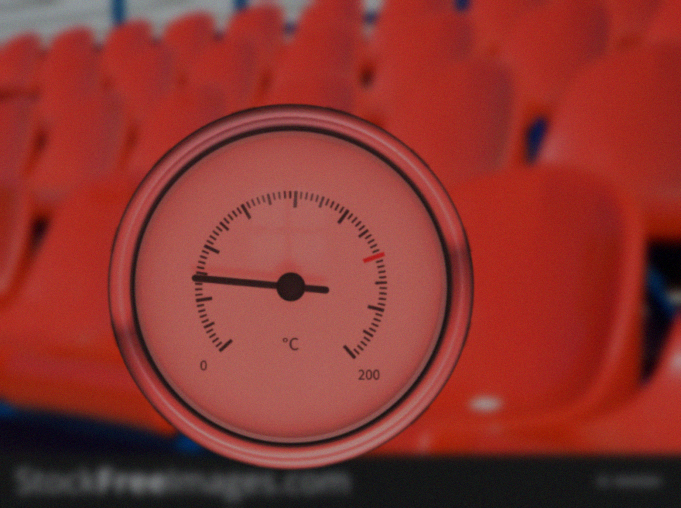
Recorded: 35; °C
